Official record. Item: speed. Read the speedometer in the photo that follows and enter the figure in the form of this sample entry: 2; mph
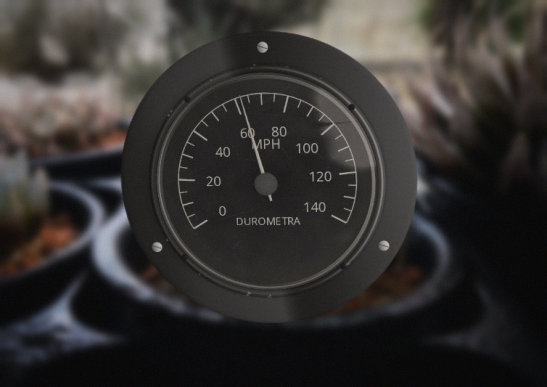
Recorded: 62.5; mph
